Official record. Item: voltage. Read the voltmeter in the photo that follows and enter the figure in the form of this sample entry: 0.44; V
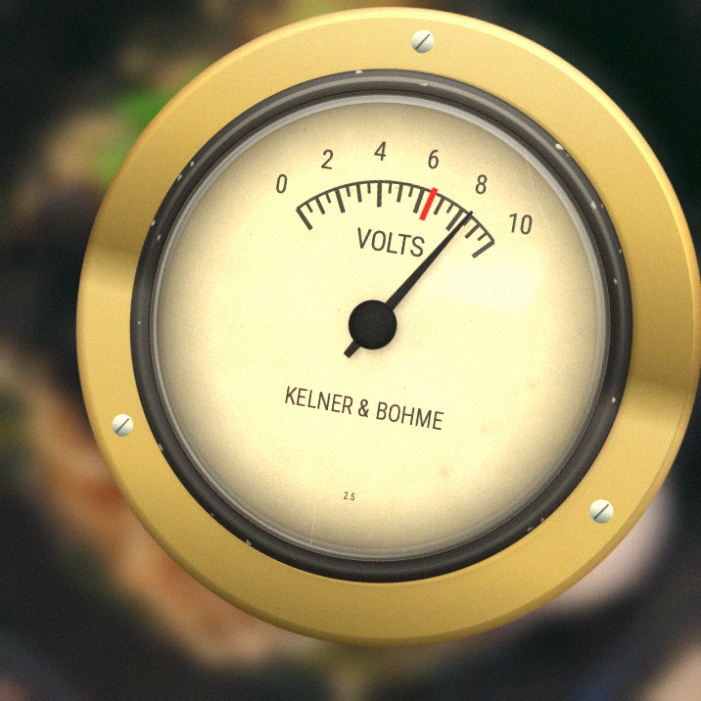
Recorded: 8.5; V
